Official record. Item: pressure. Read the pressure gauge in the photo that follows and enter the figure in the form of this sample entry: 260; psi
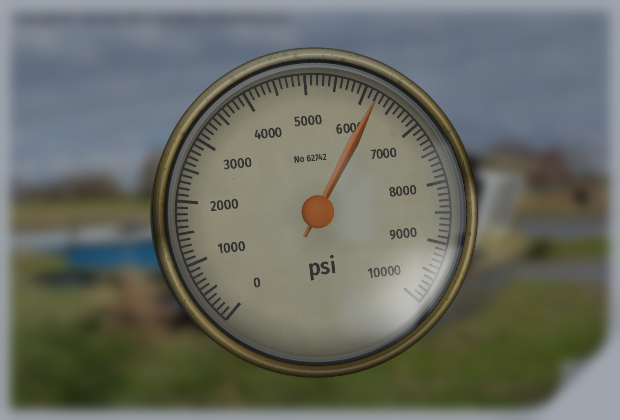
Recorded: 6200; psi
